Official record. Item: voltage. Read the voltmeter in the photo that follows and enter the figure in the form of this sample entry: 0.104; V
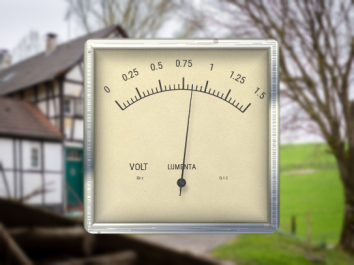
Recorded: 0.85; V
